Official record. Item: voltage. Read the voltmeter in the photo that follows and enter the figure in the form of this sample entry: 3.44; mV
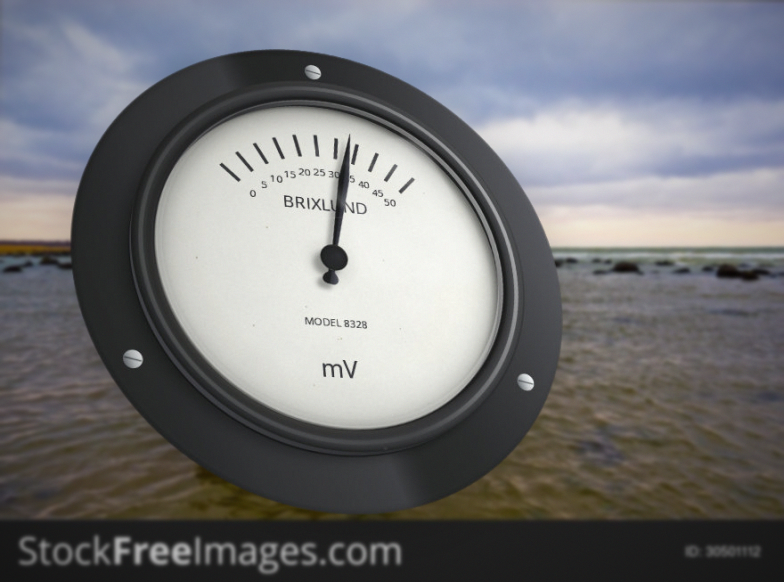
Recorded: 32.5; mV
